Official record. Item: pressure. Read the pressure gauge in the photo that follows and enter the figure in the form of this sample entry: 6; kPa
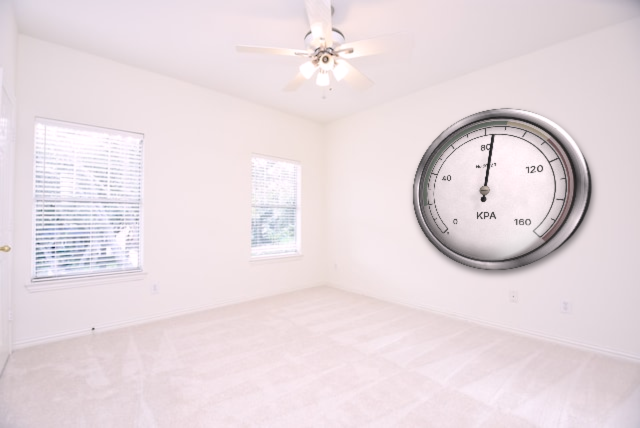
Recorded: 85; kPa
